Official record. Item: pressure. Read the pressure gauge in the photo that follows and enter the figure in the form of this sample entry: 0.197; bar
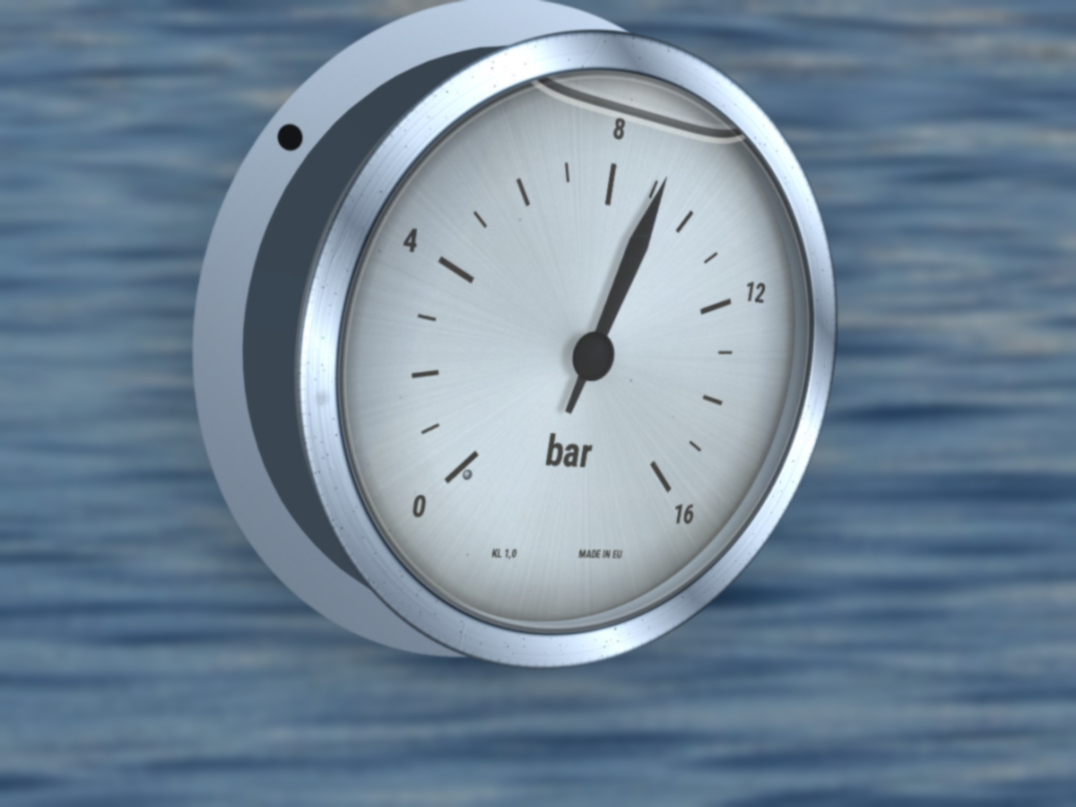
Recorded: 9; bar
